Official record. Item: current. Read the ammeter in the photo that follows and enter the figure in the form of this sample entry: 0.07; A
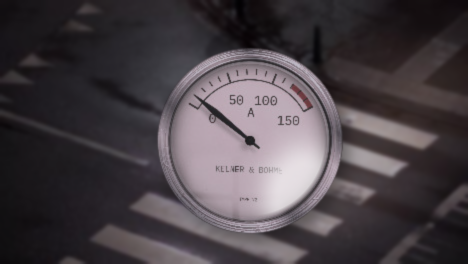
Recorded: 10; A
